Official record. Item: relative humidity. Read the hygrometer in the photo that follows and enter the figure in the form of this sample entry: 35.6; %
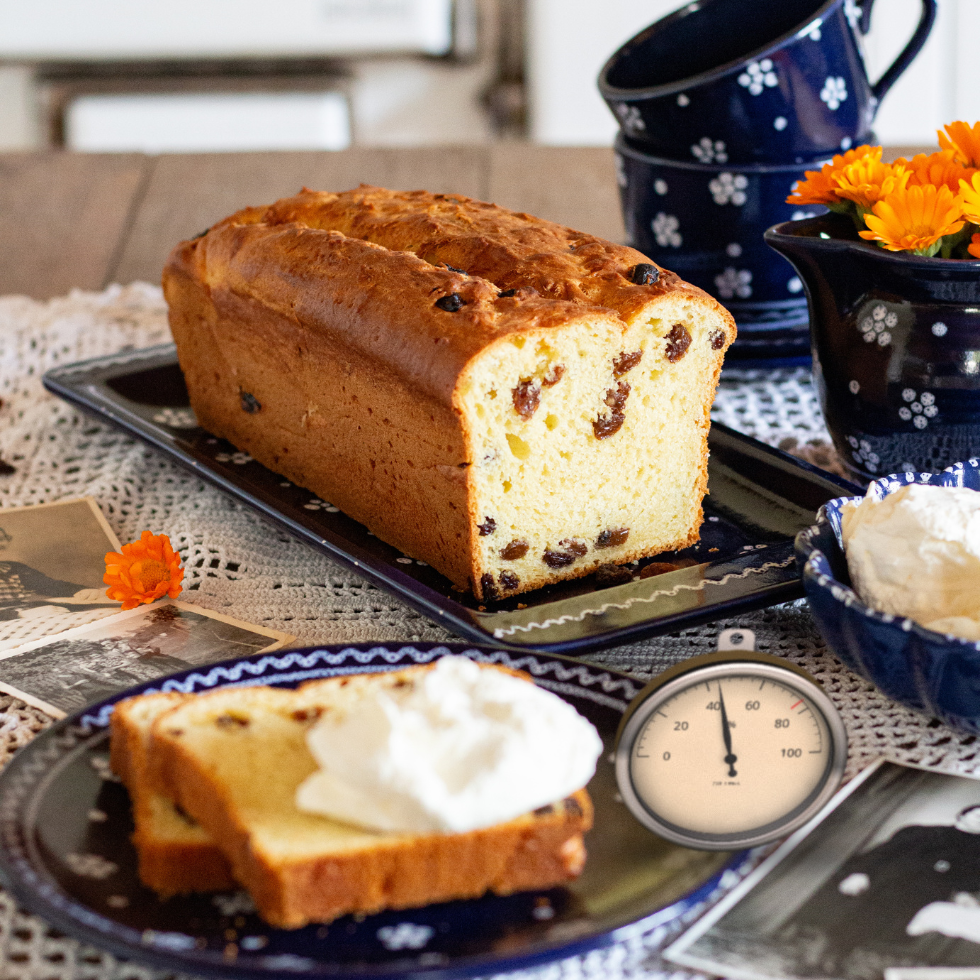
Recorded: 44; %
